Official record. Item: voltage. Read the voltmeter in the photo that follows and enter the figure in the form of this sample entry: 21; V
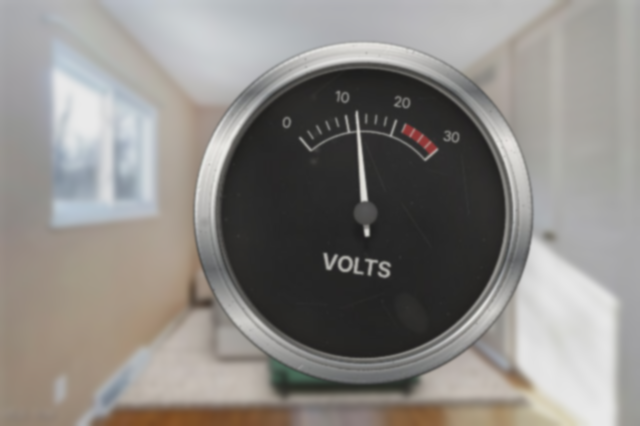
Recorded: 12; V
